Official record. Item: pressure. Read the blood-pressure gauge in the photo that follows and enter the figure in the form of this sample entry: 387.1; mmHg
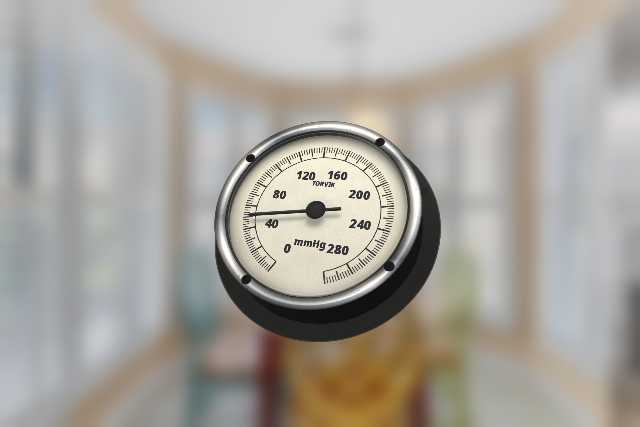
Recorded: 50; mmHg
